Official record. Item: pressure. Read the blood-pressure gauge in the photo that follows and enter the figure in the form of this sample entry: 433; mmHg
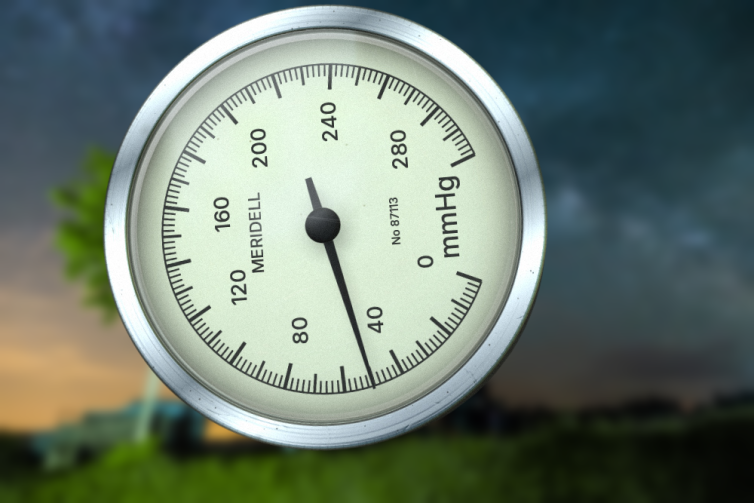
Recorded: 50; mmHg
